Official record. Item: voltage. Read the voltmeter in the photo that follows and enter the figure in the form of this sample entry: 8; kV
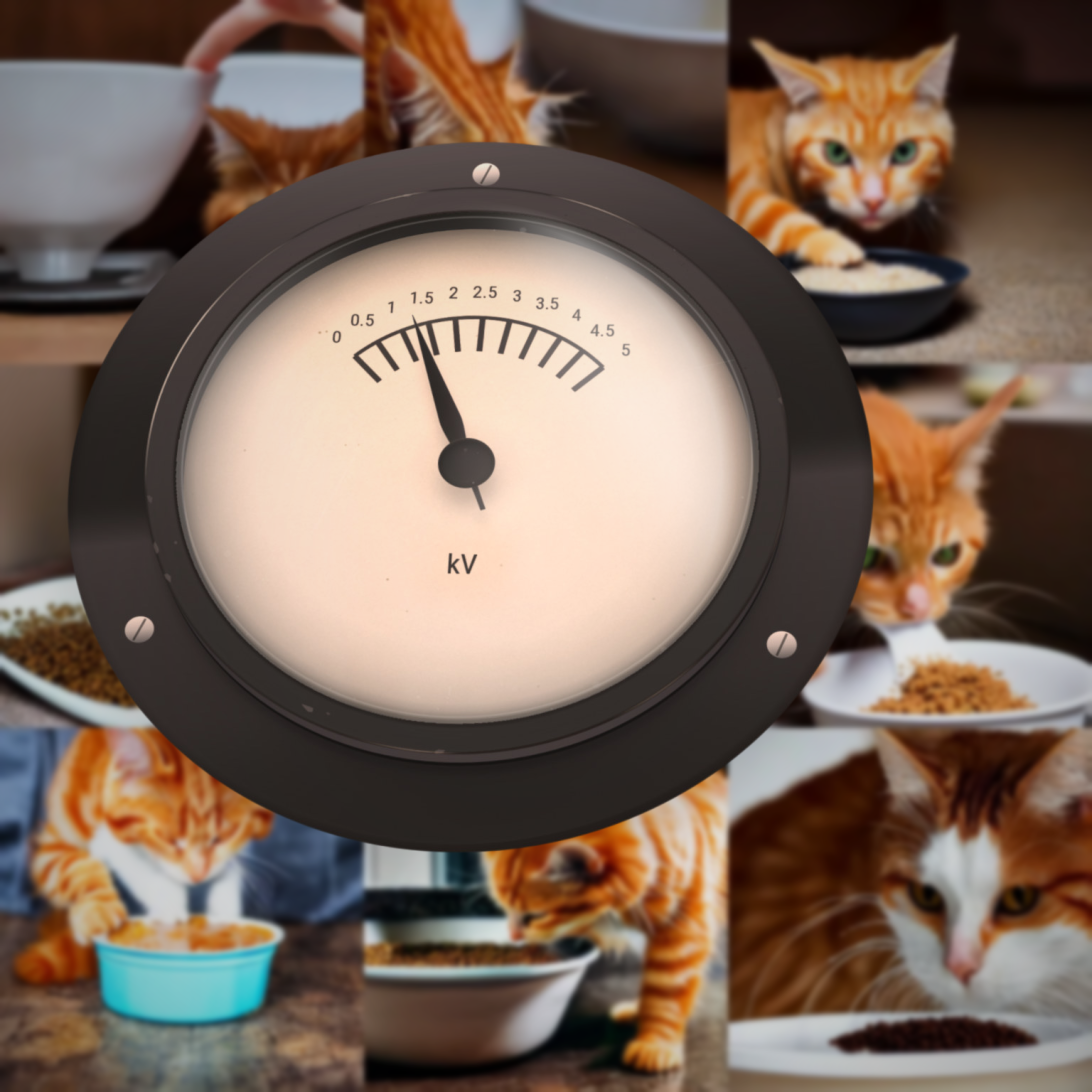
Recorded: 1.25; kV
